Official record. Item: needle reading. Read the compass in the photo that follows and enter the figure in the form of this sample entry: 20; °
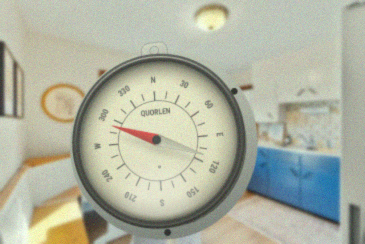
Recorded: 292.5; °
